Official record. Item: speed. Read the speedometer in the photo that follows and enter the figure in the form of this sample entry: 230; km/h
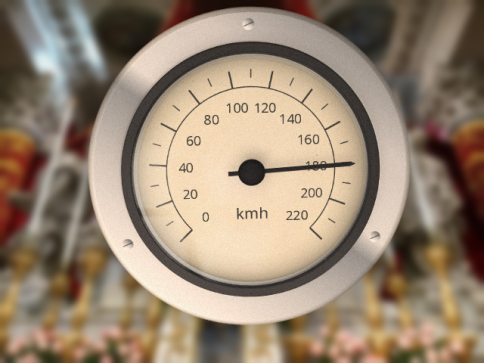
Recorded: 180; km/h
